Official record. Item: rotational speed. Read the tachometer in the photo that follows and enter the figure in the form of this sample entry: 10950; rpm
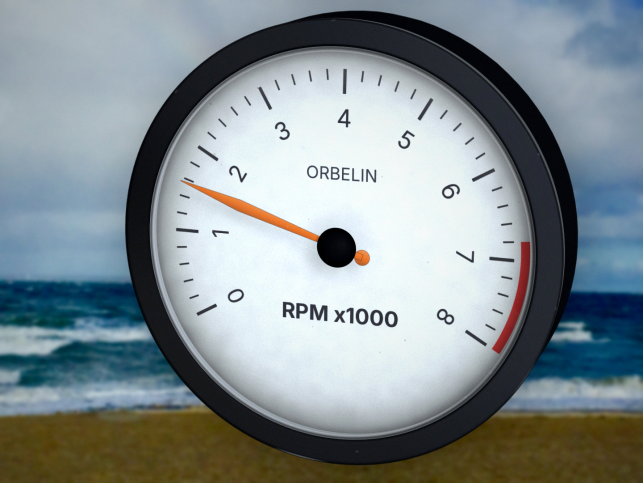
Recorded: 1600; rpm
